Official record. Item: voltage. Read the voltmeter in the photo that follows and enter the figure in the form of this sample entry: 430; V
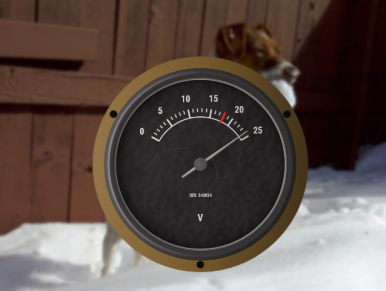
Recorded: 24; V
